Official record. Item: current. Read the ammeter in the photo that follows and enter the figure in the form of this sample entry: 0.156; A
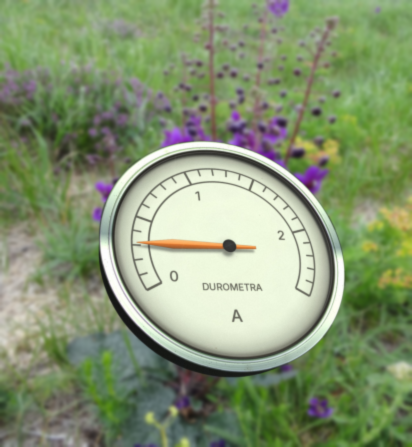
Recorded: 0.3; A
